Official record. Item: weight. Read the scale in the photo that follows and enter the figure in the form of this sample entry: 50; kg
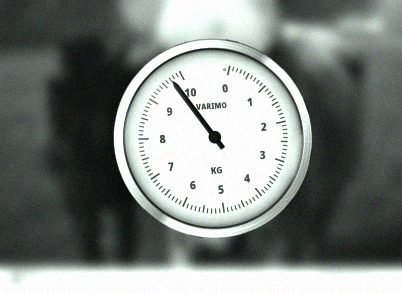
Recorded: 9.7; kg
